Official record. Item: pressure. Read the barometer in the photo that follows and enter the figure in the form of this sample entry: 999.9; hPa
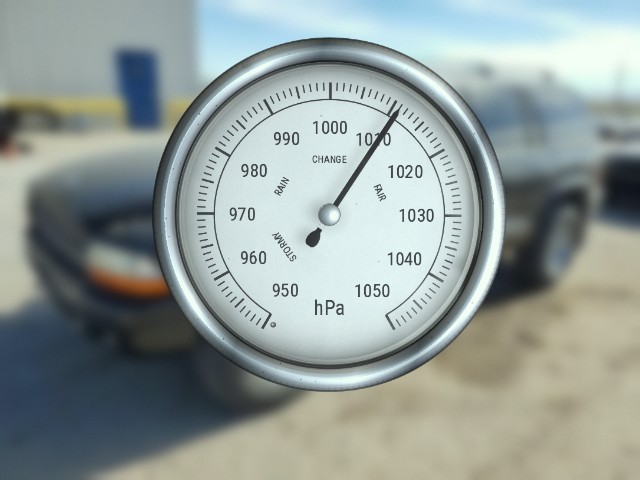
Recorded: 1011; hPa
